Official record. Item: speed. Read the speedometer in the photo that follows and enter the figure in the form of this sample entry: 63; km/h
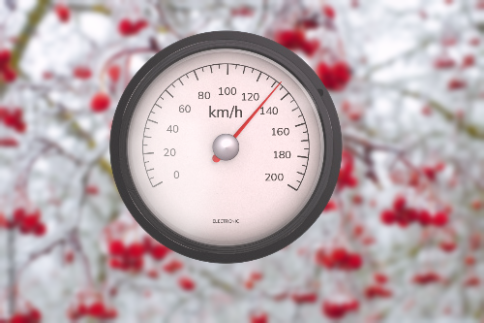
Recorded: 132.5; km/h
